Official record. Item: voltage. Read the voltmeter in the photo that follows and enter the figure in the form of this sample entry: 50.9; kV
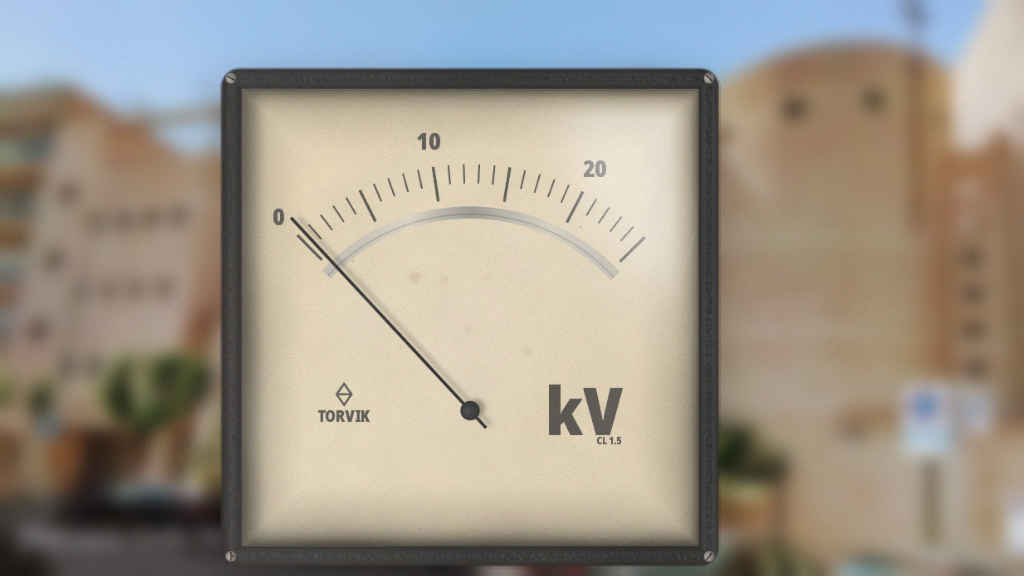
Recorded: 0.5; kV
